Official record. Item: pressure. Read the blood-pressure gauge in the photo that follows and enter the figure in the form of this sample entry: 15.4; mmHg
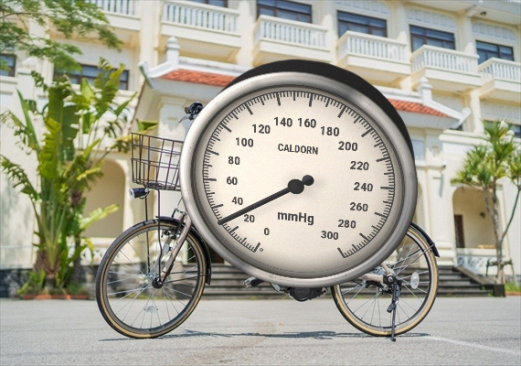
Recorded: 30; mmHg
